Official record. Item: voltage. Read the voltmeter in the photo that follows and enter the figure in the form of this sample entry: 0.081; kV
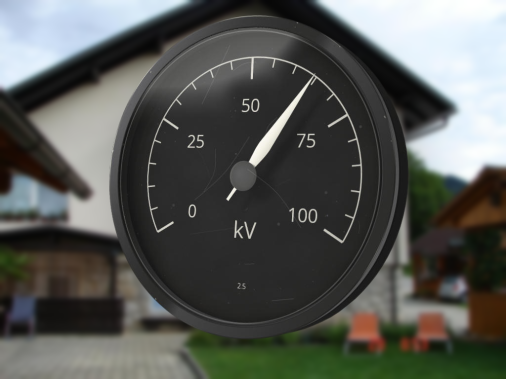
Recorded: 65; kV
